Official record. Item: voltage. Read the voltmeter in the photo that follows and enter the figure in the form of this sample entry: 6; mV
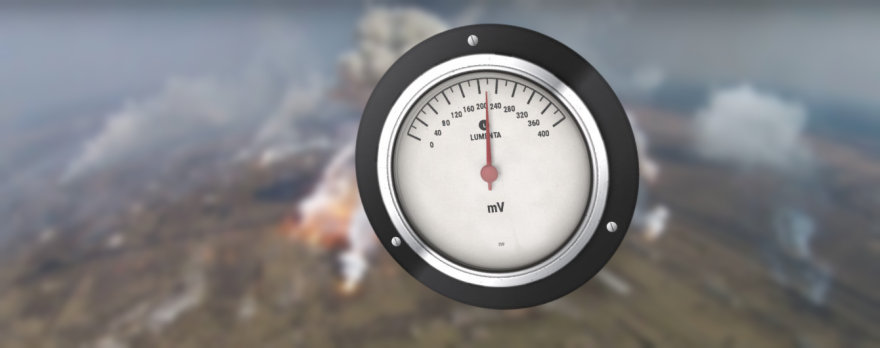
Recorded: 220; mV
